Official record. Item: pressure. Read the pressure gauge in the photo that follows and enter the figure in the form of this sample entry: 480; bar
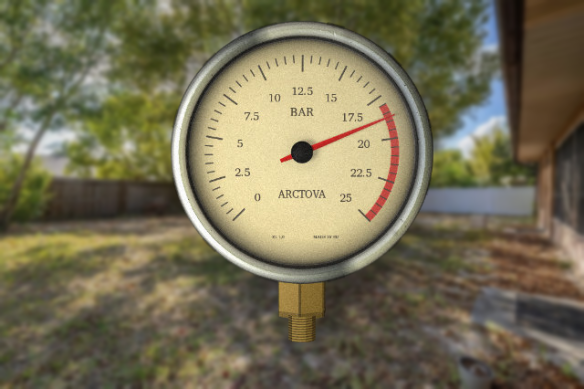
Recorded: 18.75; bar
